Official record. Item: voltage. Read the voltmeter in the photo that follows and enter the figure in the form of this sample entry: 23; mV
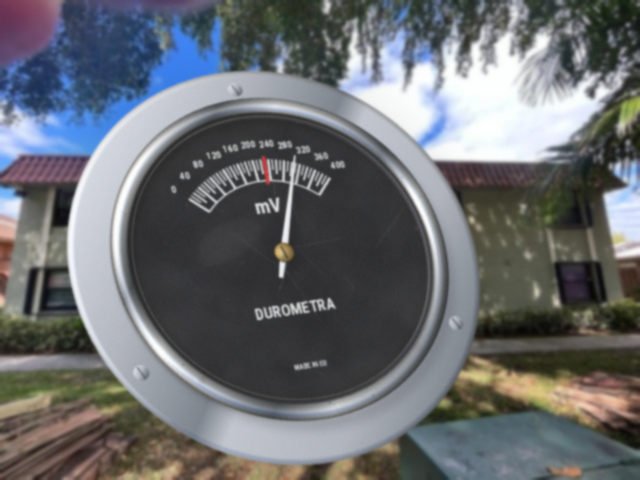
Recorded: 300; mV
